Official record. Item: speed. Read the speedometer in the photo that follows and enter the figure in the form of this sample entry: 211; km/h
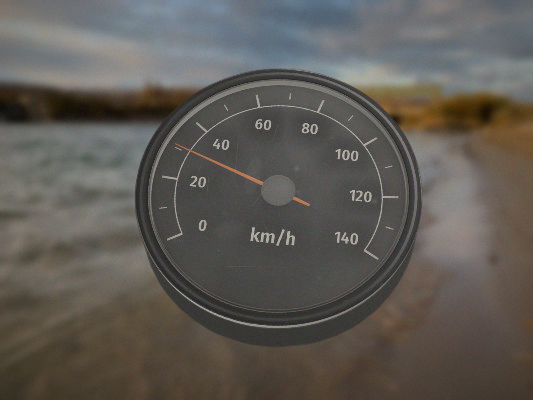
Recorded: 30; km/h
